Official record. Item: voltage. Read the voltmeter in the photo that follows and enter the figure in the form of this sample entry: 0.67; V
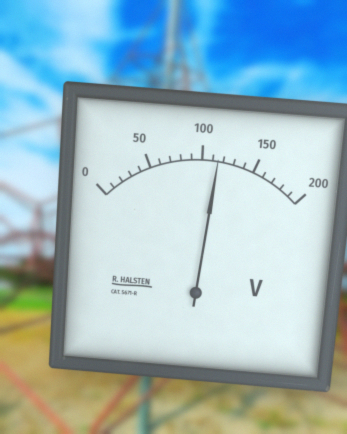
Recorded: 115; V
